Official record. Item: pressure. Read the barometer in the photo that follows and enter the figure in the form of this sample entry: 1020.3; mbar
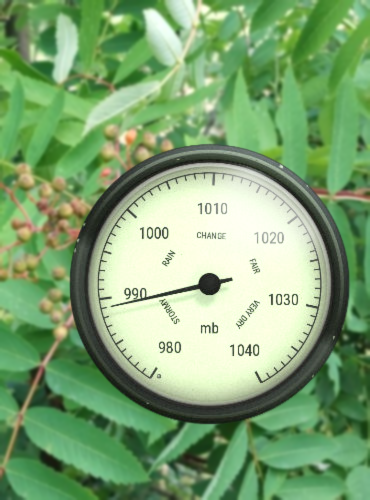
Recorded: 989; mbar
